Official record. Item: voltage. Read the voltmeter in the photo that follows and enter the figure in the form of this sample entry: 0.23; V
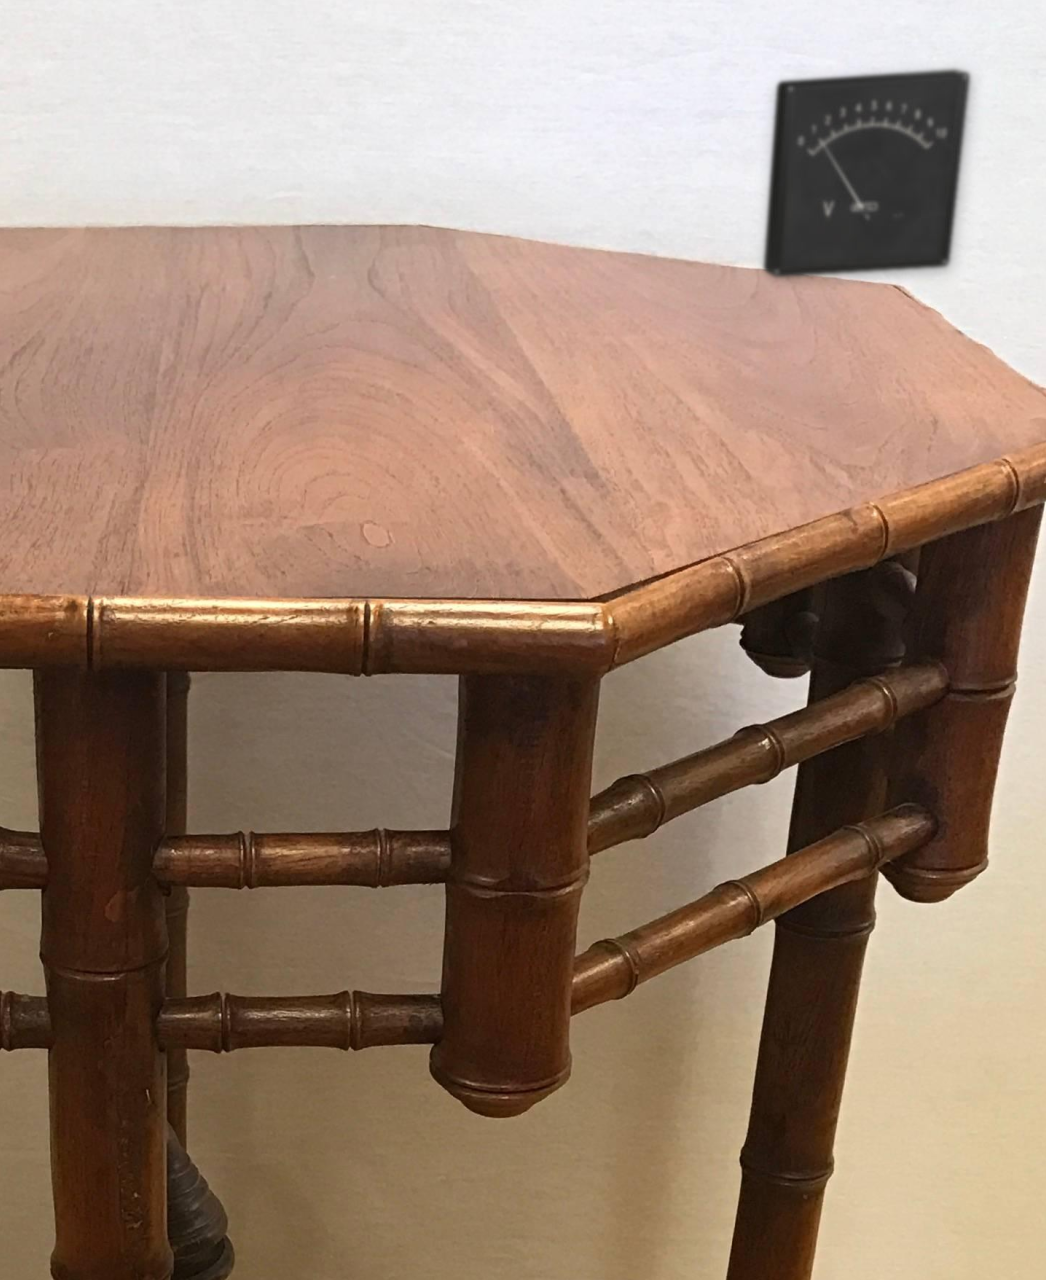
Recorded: 1; V
